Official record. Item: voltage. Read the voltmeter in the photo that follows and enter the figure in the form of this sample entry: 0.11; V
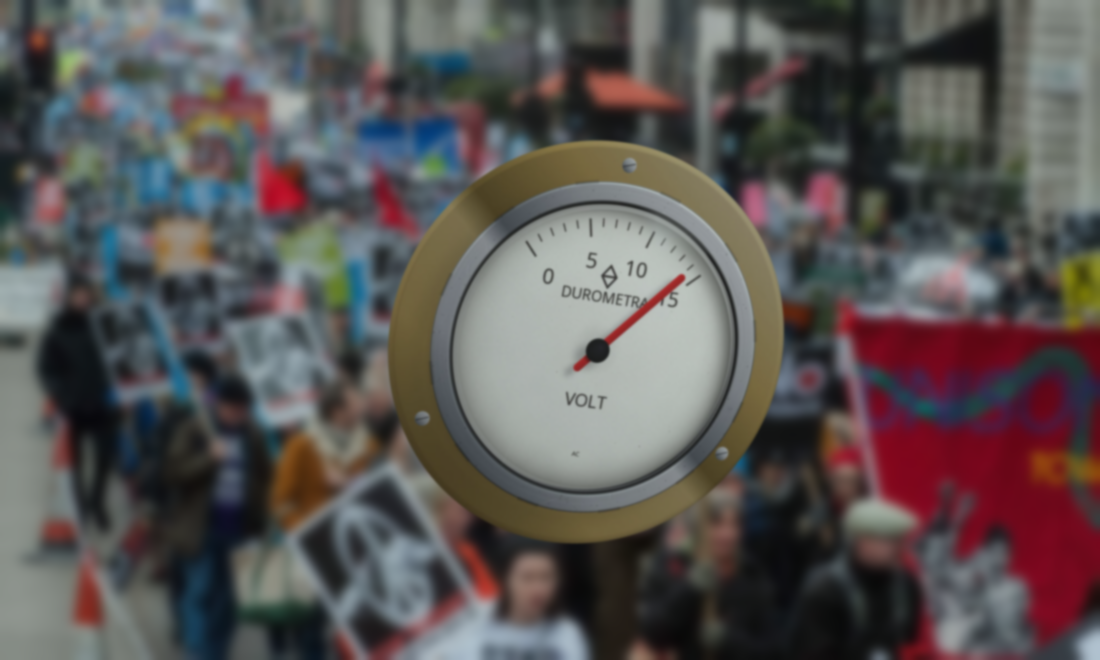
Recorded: 14; V
